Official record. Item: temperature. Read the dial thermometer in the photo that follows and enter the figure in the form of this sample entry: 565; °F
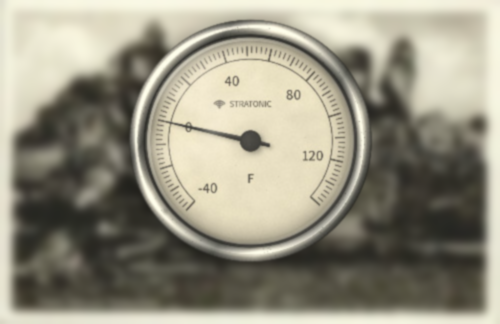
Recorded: 0; °F
